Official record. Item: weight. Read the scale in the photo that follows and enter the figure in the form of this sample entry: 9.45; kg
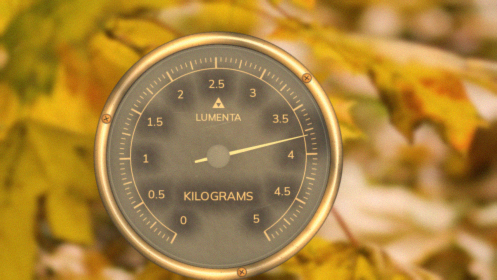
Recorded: 3.8; kg
